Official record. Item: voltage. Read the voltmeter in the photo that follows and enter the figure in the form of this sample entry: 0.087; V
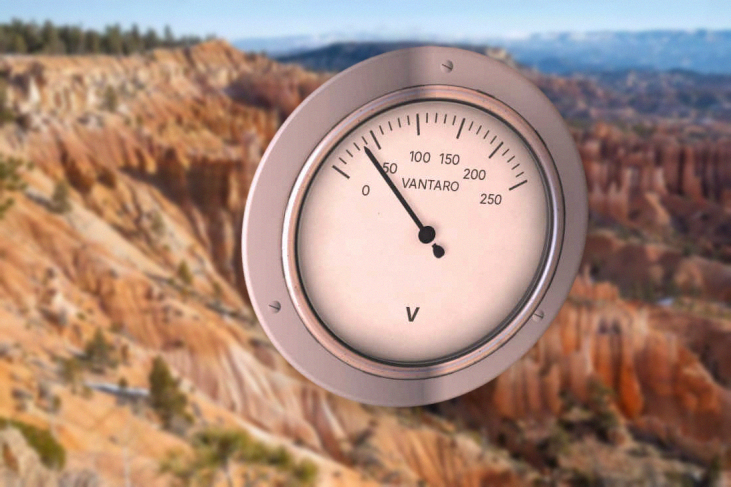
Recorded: 35; V
